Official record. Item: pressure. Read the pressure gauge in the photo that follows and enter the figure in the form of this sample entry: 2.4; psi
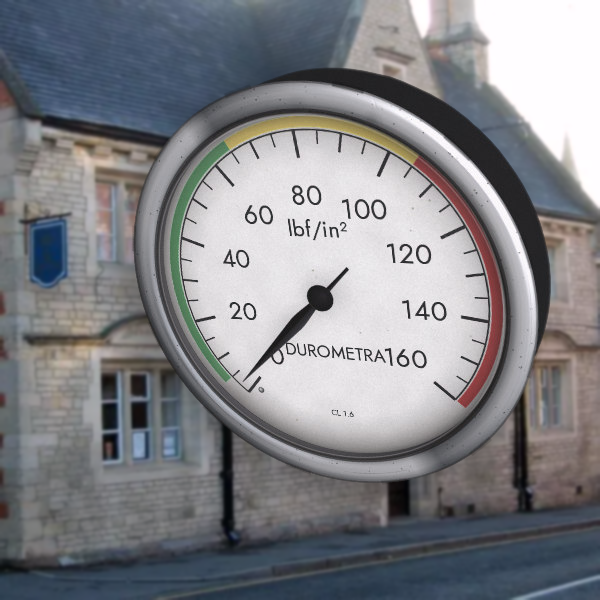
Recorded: 2.5; psi
